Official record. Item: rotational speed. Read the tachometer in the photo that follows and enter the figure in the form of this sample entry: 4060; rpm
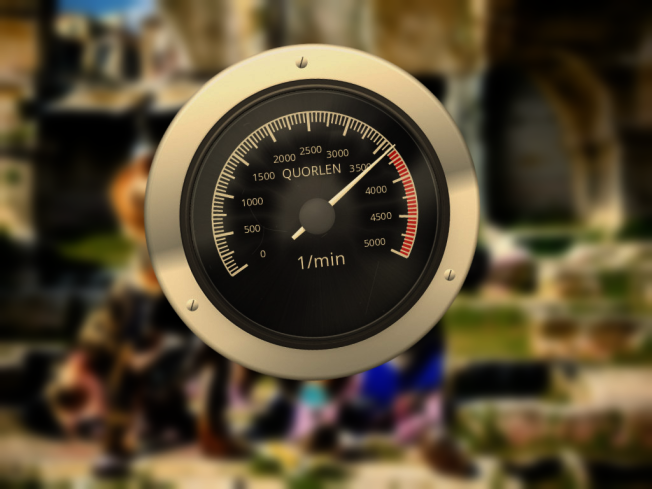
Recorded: 3600; rpm
